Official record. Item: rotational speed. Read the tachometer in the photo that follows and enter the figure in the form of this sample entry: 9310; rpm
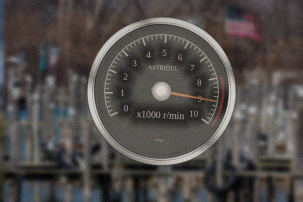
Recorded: 9000; rpm
